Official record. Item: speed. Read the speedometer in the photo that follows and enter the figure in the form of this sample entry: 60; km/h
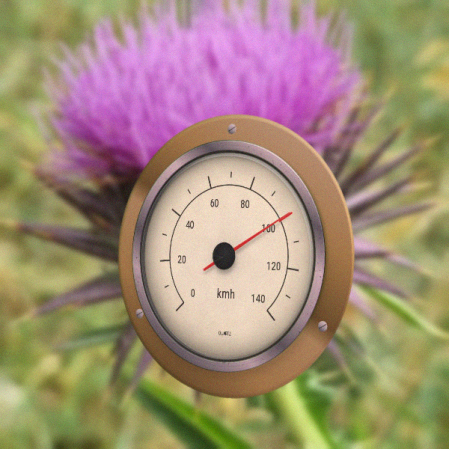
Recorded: 100; km/h
